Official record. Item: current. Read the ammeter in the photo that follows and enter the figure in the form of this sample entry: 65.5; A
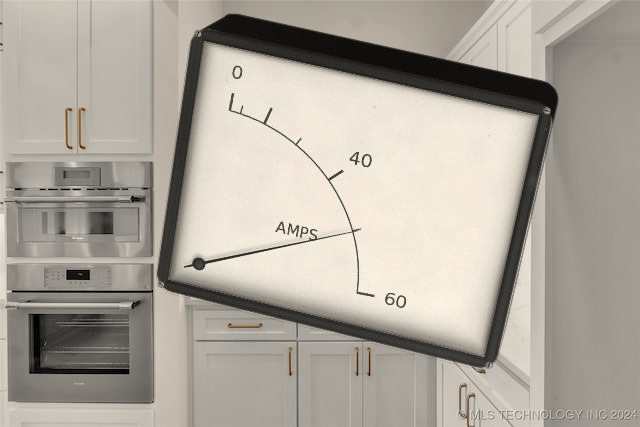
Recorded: 50; A
